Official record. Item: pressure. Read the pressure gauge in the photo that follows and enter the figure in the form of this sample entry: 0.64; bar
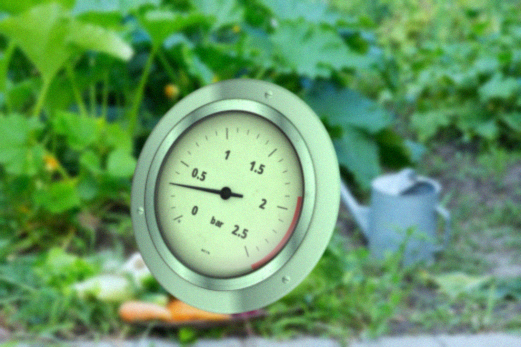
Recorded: 0.3; bar
